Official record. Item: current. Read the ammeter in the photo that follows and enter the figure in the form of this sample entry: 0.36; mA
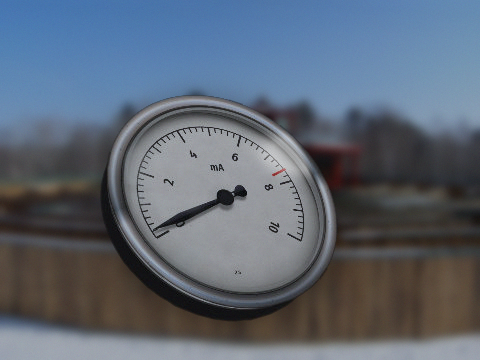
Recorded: 0.2; mA
